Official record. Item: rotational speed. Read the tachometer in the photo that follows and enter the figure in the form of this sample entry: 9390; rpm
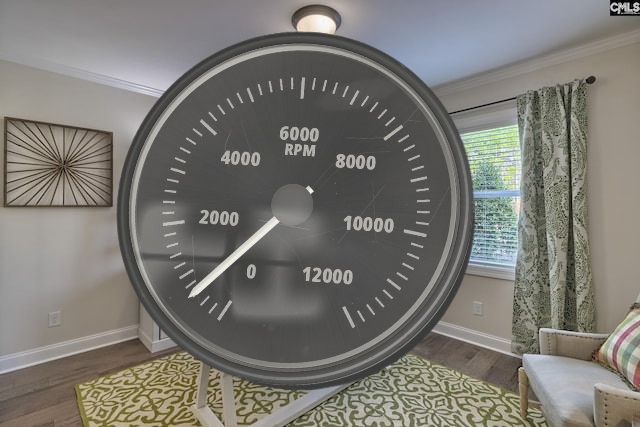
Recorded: 600; rpm
